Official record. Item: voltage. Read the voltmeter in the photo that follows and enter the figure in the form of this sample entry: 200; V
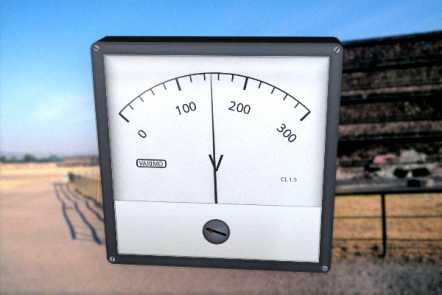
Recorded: 150; V
